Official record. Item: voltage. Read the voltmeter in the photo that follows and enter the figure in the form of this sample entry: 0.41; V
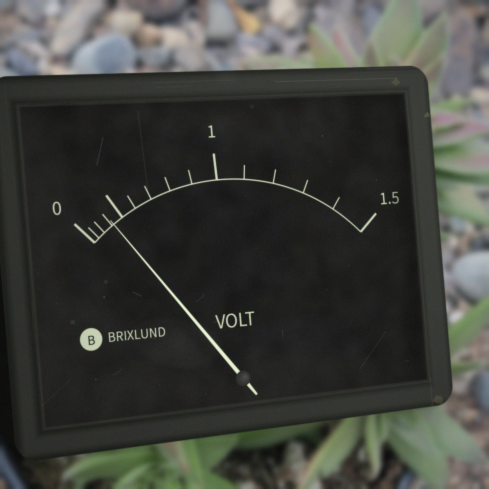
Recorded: 0.4; V
